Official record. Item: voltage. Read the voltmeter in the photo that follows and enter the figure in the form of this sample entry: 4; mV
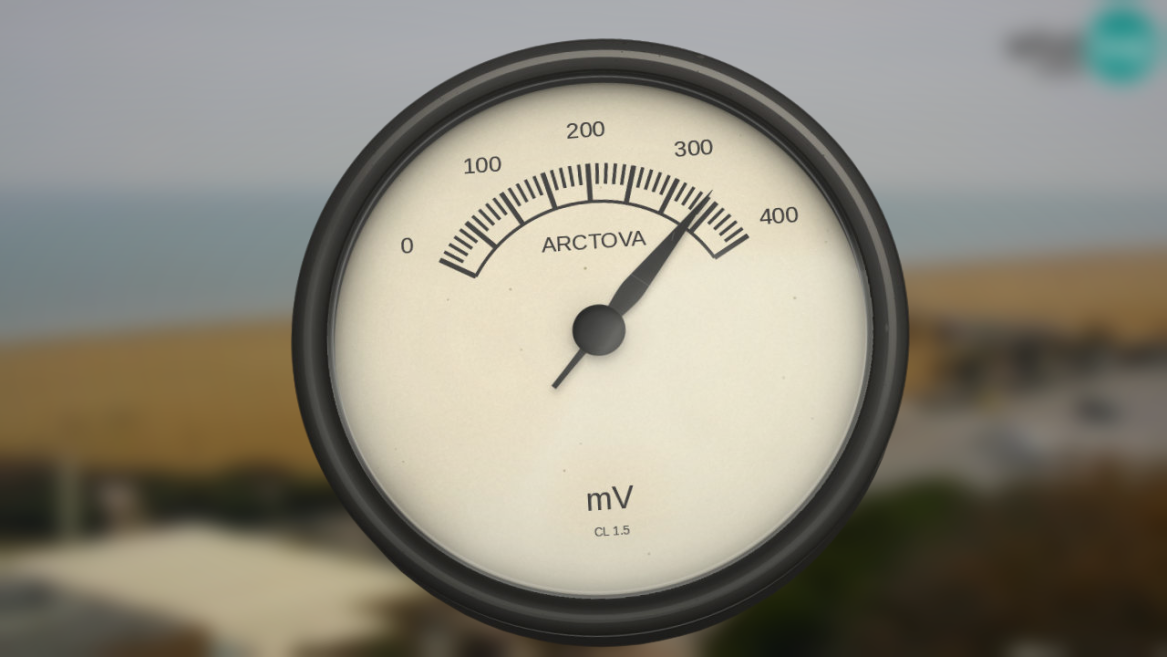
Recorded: 340; mV
